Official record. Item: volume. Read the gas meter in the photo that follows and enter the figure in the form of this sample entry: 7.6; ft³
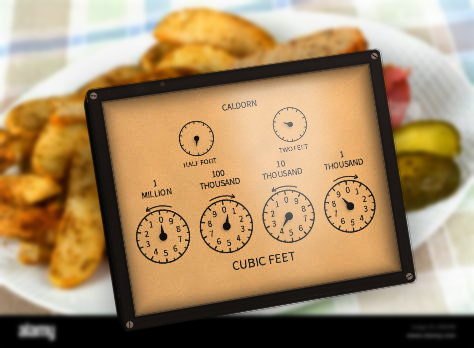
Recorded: 3900; ft³
